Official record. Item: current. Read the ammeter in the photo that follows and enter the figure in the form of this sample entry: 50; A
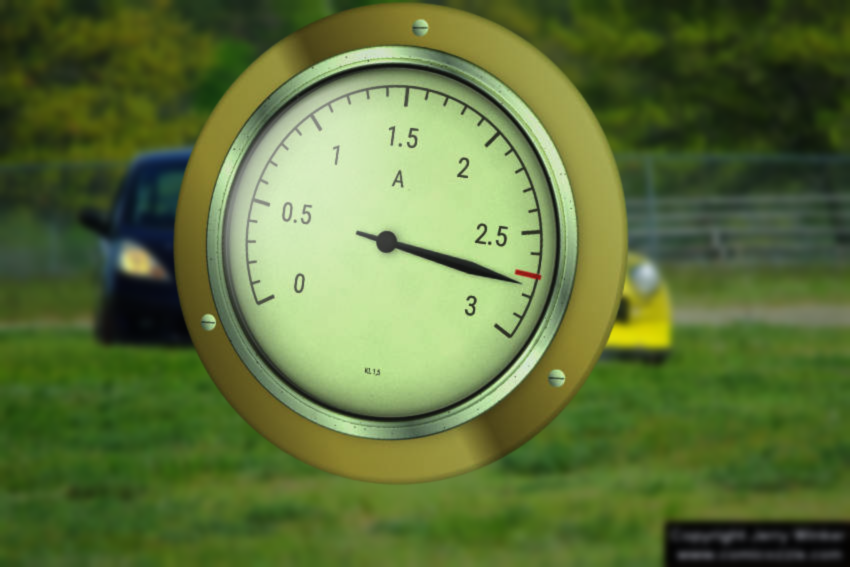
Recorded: 2.75; A
